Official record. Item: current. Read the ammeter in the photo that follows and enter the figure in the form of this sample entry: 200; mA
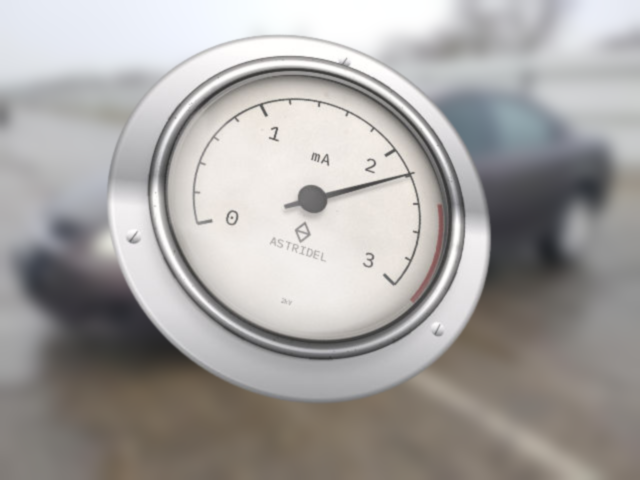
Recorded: 2.2; mA
